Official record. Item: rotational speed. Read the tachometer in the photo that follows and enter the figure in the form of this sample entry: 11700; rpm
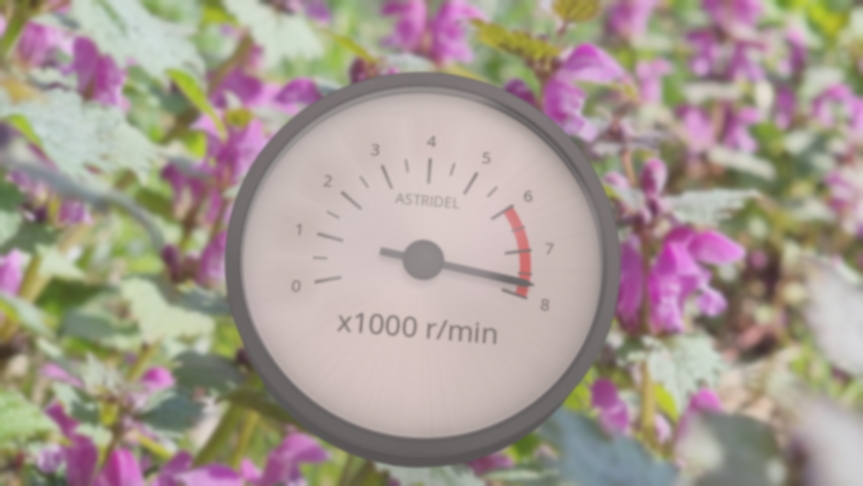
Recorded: 7750; rpm
